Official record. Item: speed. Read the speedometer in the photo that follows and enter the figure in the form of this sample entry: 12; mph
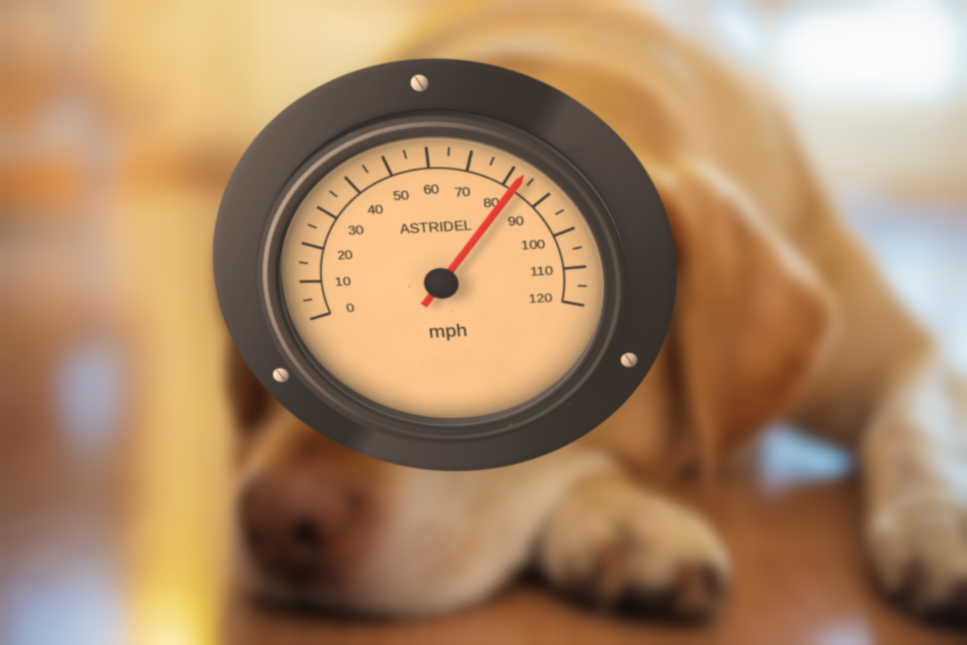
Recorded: 82.5; mph
